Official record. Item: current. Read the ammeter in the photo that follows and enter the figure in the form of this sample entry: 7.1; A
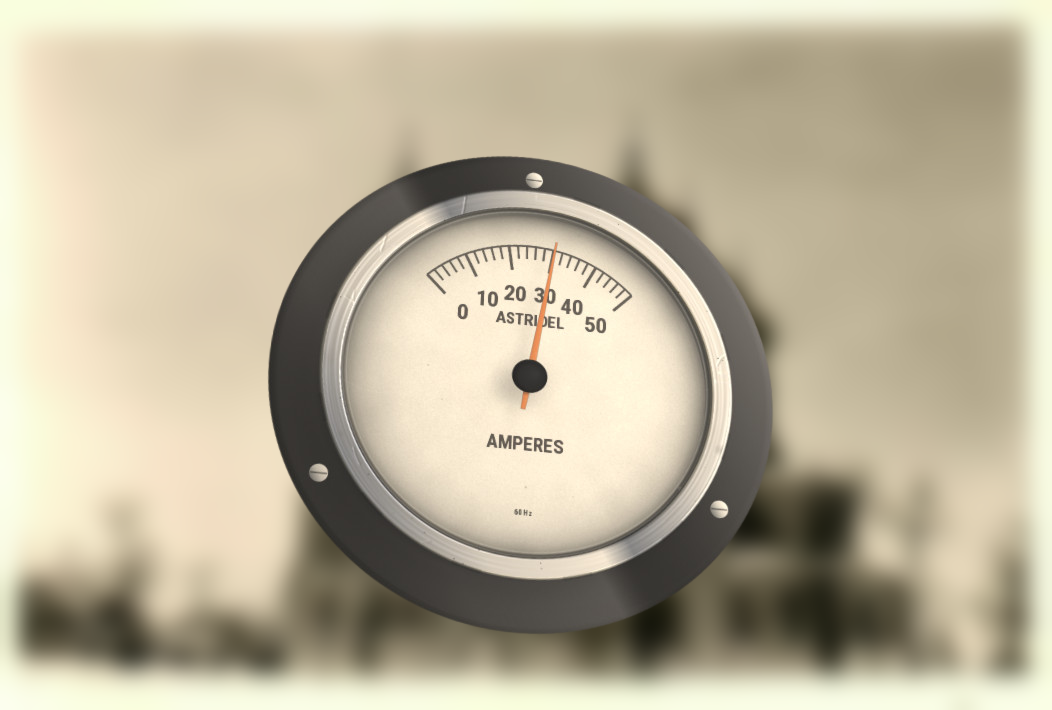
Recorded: 30; A
